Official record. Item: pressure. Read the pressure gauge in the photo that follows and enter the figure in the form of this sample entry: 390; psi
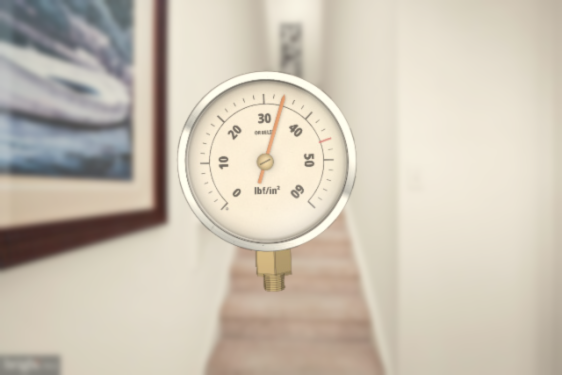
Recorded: 34; psi
